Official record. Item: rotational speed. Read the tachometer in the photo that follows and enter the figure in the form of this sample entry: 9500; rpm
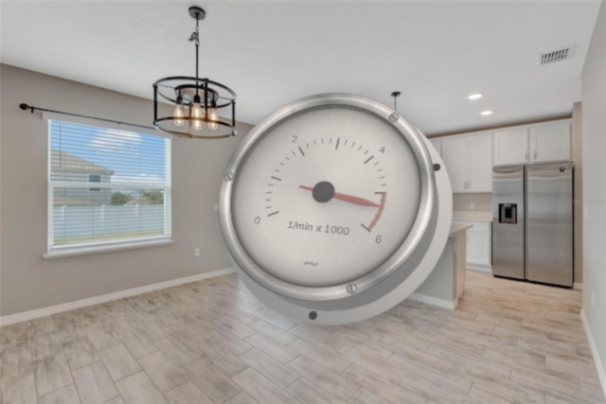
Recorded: 5400; rpm
